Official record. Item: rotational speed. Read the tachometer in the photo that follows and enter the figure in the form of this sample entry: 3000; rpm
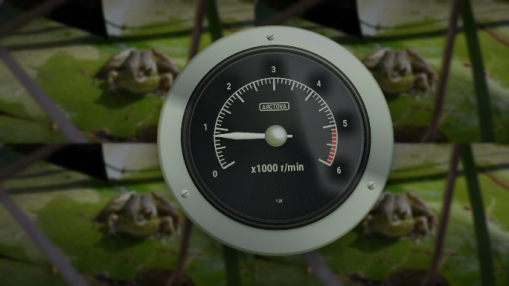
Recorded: 800; rpm
